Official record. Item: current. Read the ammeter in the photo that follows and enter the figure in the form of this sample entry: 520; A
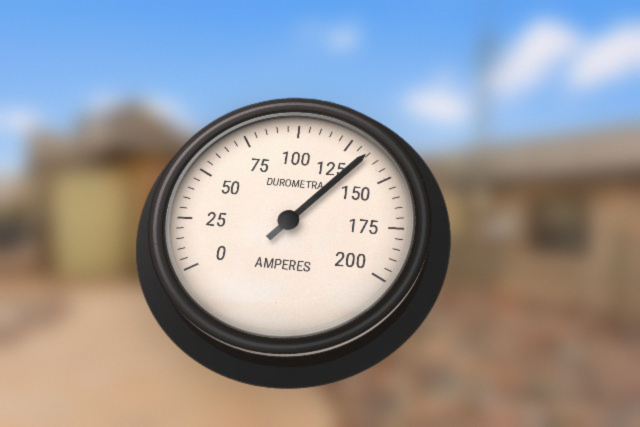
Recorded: 135; A
